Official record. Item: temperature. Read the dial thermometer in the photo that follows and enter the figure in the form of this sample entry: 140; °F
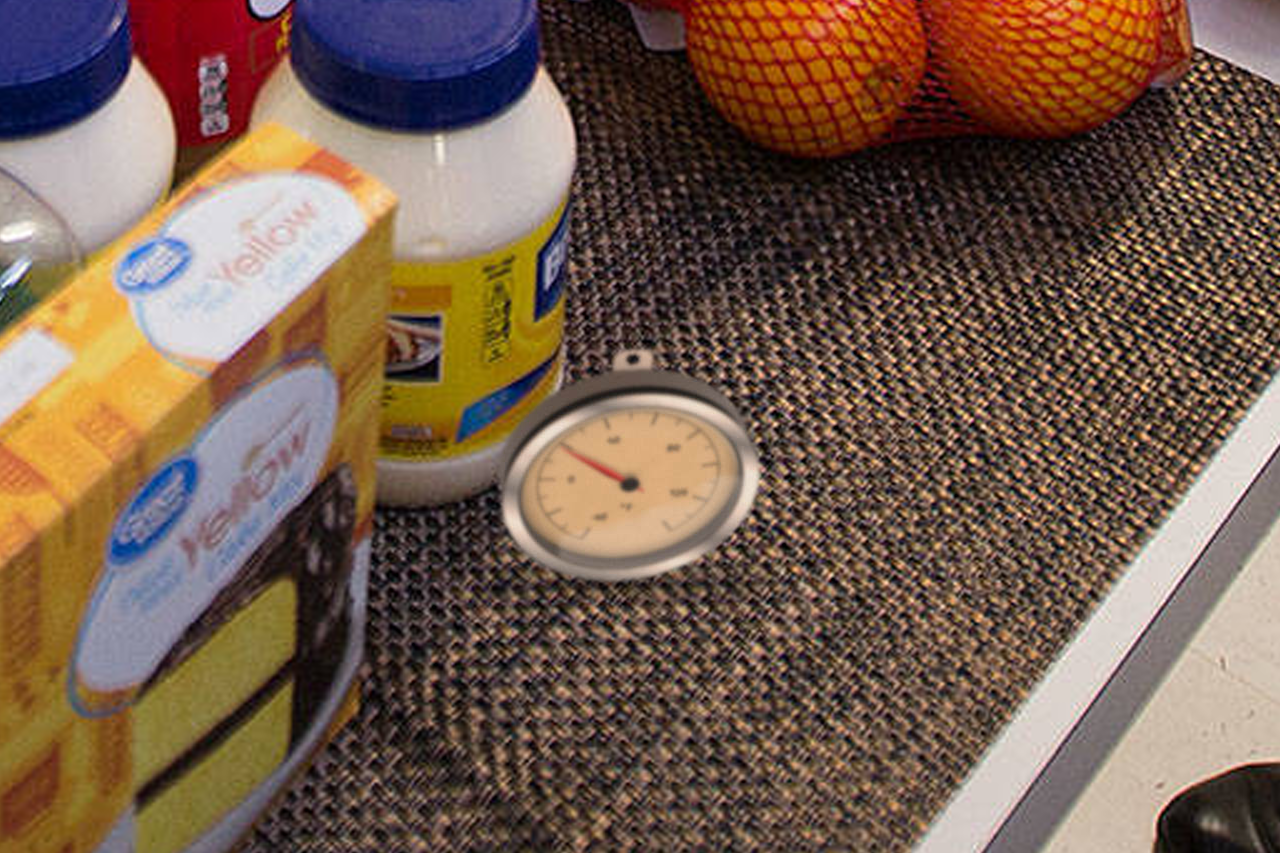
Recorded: 20; °F
